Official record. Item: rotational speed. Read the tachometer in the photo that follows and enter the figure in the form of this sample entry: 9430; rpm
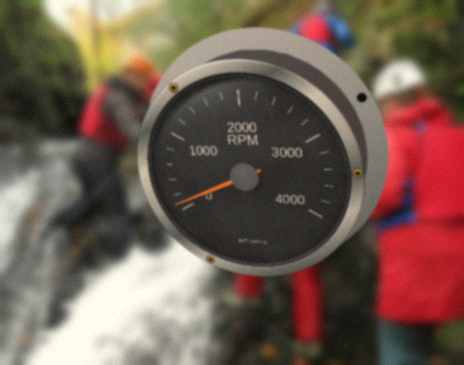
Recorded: 100; rpm
